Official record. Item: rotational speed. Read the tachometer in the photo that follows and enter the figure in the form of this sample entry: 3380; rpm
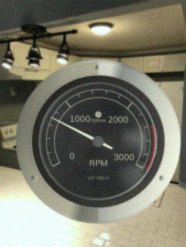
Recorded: 700; rpm
